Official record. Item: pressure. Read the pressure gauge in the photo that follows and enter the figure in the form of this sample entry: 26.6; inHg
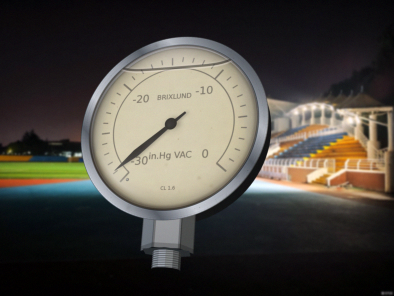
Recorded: -29; inHg
